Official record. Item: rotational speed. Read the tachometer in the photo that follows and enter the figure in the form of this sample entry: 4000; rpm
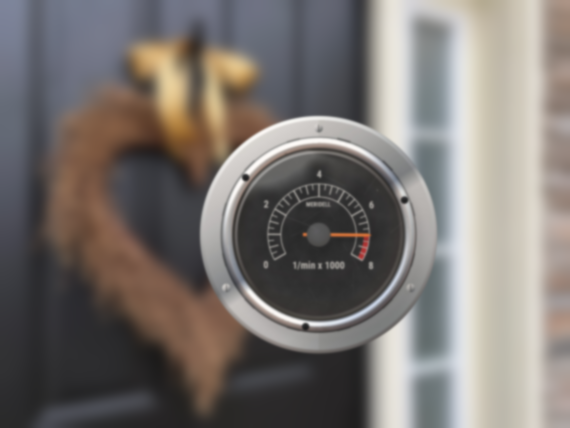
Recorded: 7000; rpm
